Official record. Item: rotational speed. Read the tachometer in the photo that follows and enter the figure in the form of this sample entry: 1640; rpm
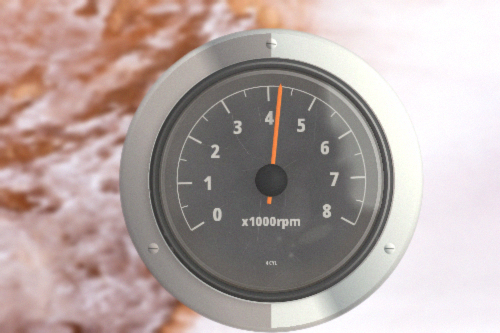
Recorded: 4250; rpm
